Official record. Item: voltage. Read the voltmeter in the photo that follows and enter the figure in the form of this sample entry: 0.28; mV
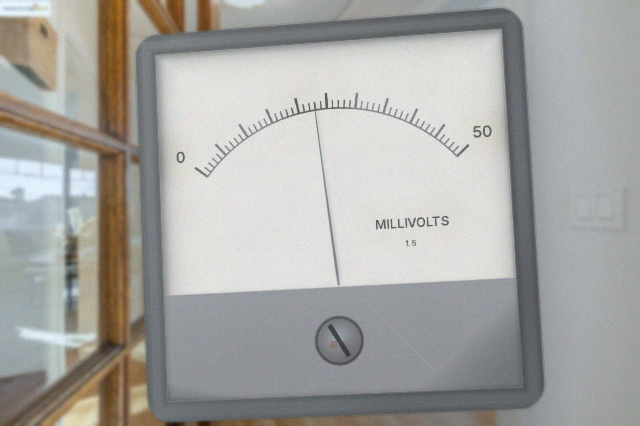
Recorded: 23; mV
